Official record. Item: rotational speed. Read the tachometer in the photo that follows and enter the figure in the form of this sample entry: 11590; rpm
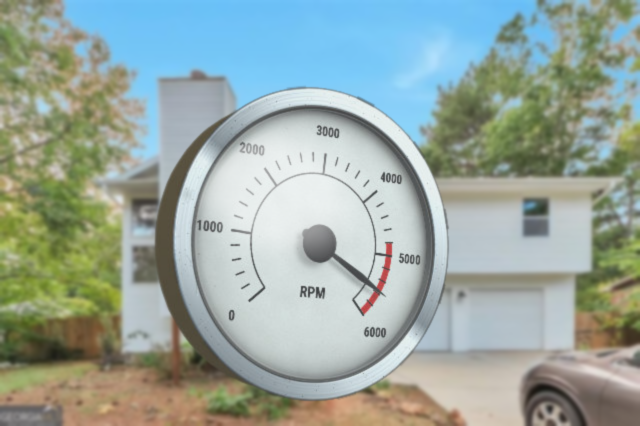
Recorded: 5600; rpm
